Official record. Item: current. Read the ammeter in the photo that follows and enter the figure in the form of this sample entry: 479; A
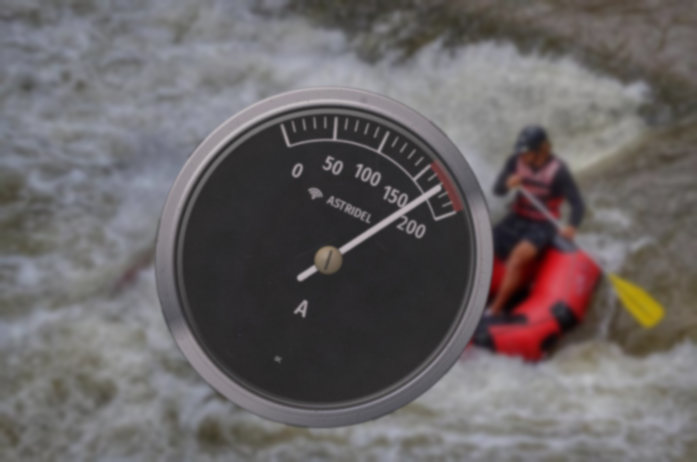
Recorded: 170; A
